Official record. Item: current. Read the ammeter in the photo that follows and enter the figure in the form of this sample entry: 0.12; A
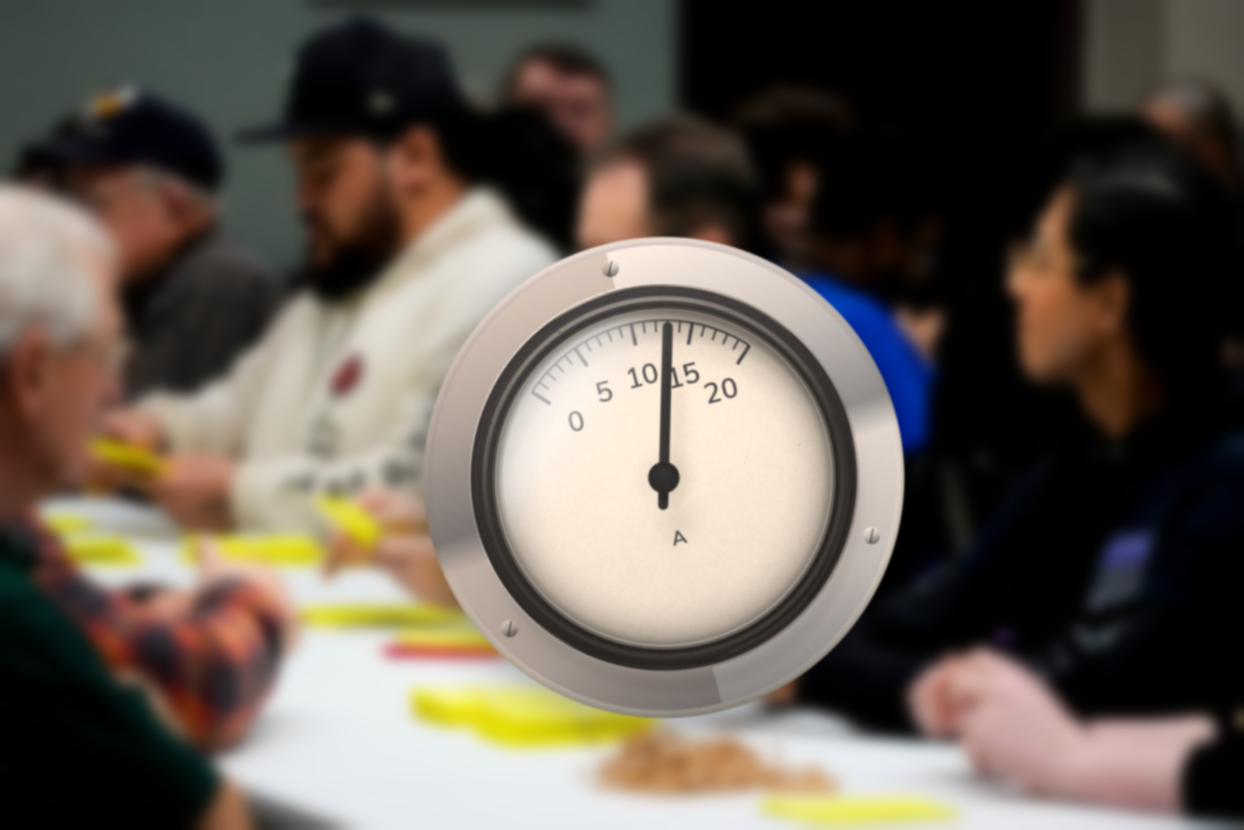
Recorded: 13; A
